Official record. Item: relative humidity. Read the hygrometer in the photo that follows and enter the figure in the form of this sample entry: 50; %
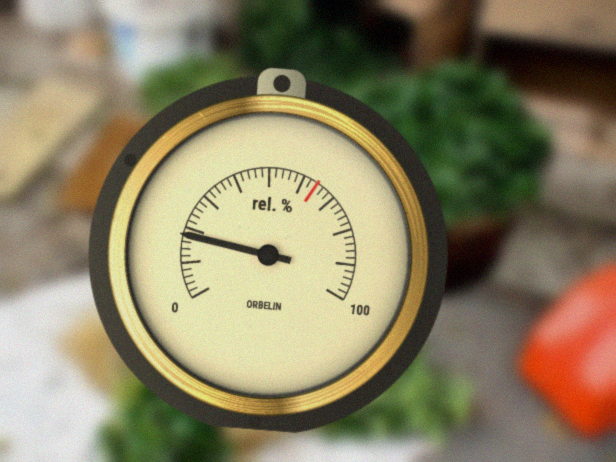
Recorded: 18; %
